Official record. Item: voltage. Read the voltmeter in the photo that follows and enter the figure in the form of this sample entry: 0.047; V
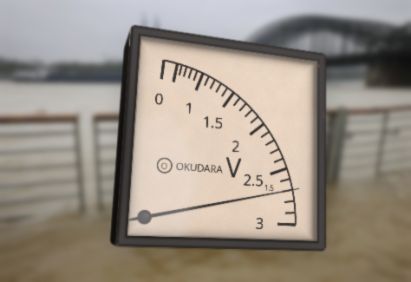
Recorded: 2.7; V
